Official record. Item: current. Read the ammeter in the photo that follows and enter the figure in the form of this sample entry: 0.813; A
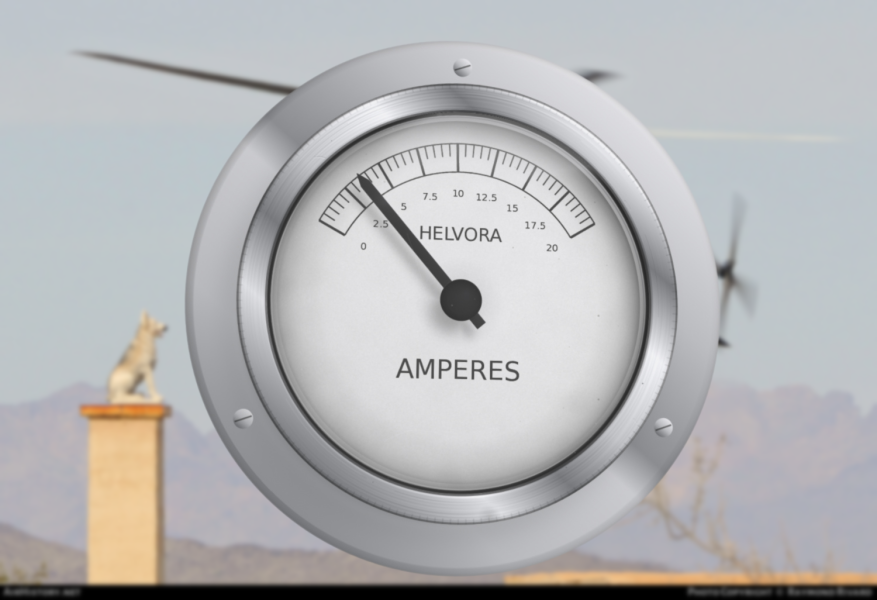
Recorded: 3.5; A
